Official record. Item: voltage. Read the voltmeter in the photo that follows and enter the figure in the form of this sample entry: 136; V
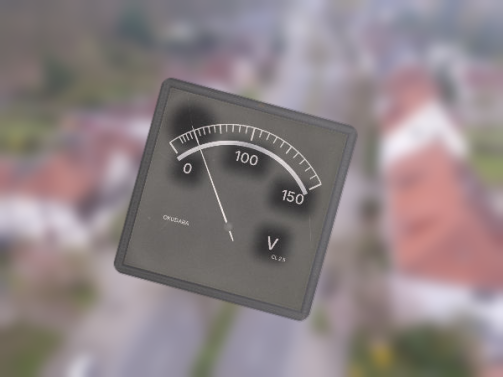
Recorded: 50; V
